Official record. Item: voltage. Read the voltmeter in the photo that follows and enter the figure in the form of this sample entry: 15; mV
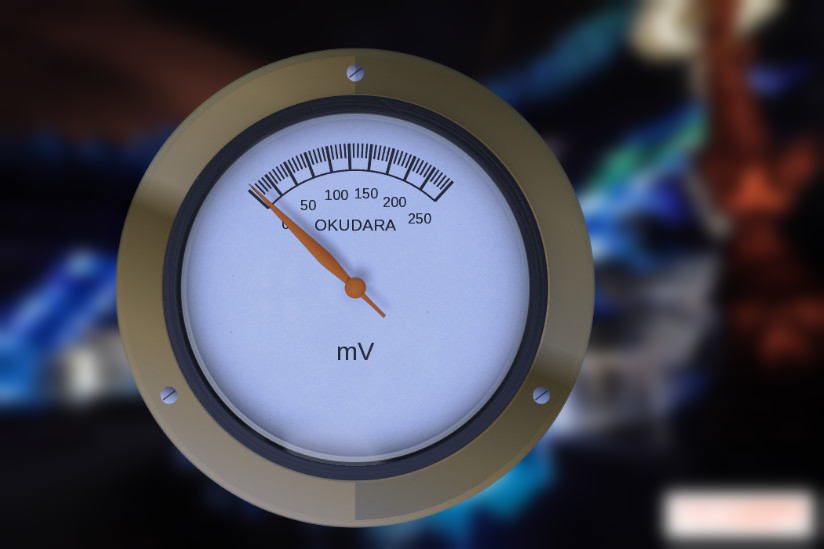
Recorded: 5; mV
